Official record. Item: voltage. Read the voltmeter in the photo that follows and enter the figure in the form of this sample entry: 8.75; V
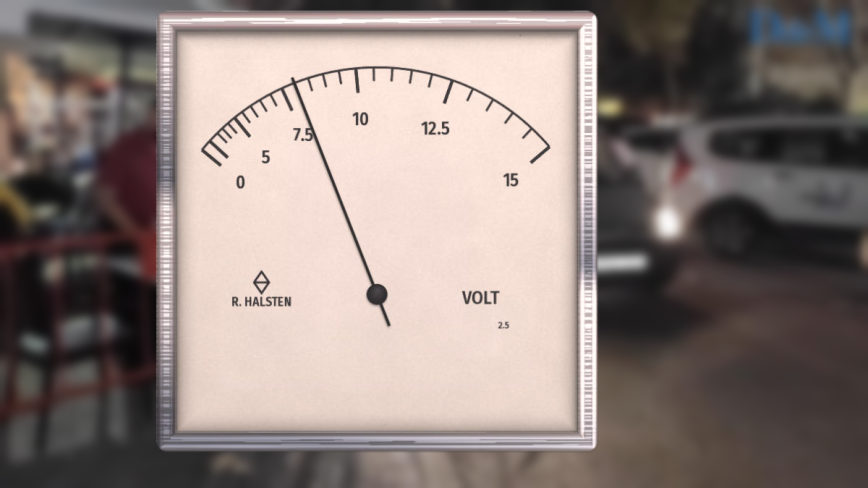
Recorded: 8; V
